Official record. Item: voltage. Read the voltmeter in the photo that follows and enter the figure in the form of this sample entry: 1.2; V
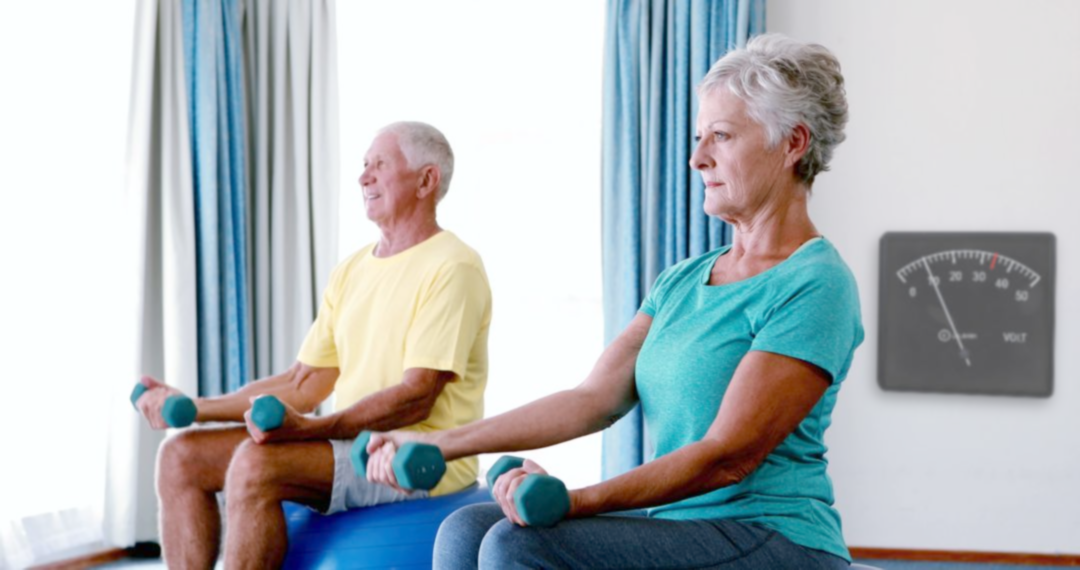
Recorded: 10; V
